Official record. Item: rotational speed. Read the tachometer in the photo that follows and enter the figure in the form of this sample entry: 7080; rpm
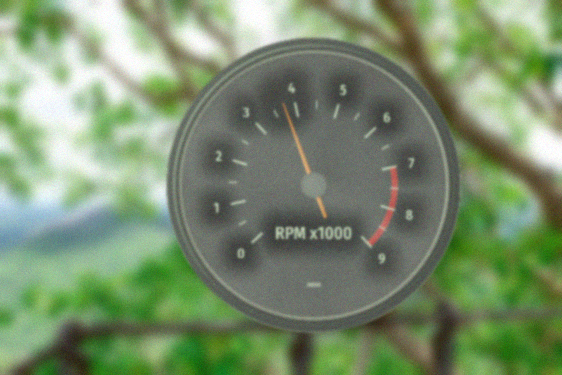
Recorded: 3750; rpm
